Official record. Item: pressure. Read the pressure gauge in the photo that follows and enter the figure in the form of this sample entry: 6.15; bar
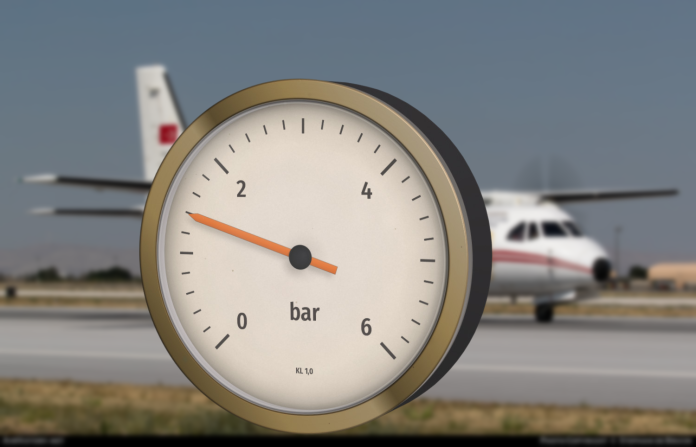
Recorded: 1.4; bar
